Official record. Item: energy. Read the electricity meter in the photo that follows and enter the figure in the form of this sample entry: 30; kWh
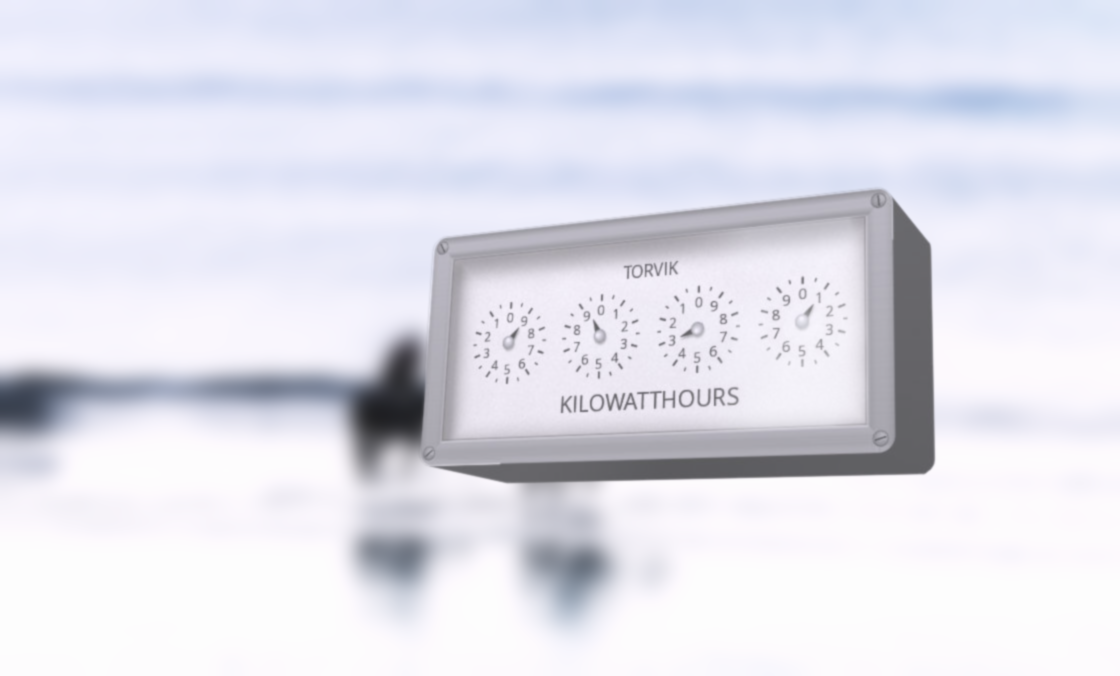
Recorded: 8931; kWh
